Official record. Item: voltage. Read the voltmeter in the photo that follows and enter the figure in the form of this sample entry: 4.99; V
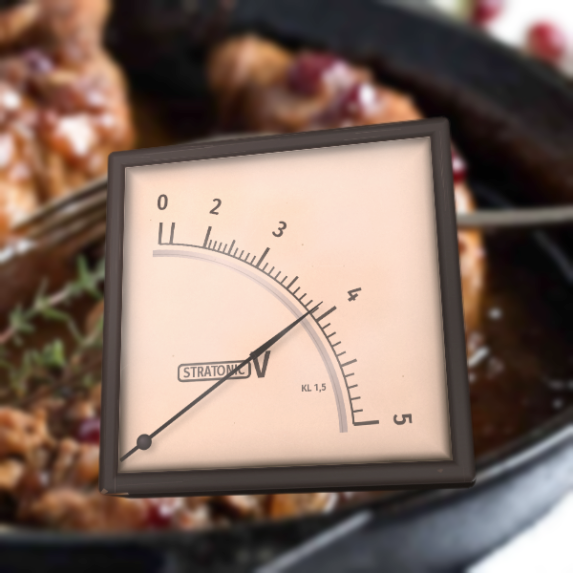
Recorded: 3.9; V
